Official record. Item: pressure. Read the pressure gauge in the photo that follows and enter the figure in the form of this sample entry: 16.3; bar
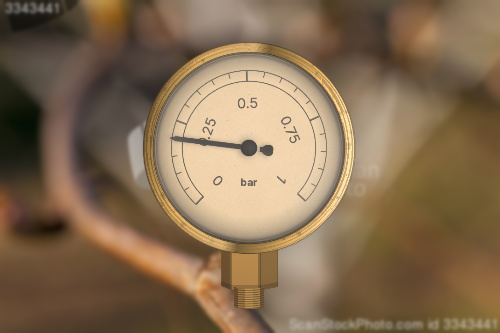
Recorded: 0.2; bar
